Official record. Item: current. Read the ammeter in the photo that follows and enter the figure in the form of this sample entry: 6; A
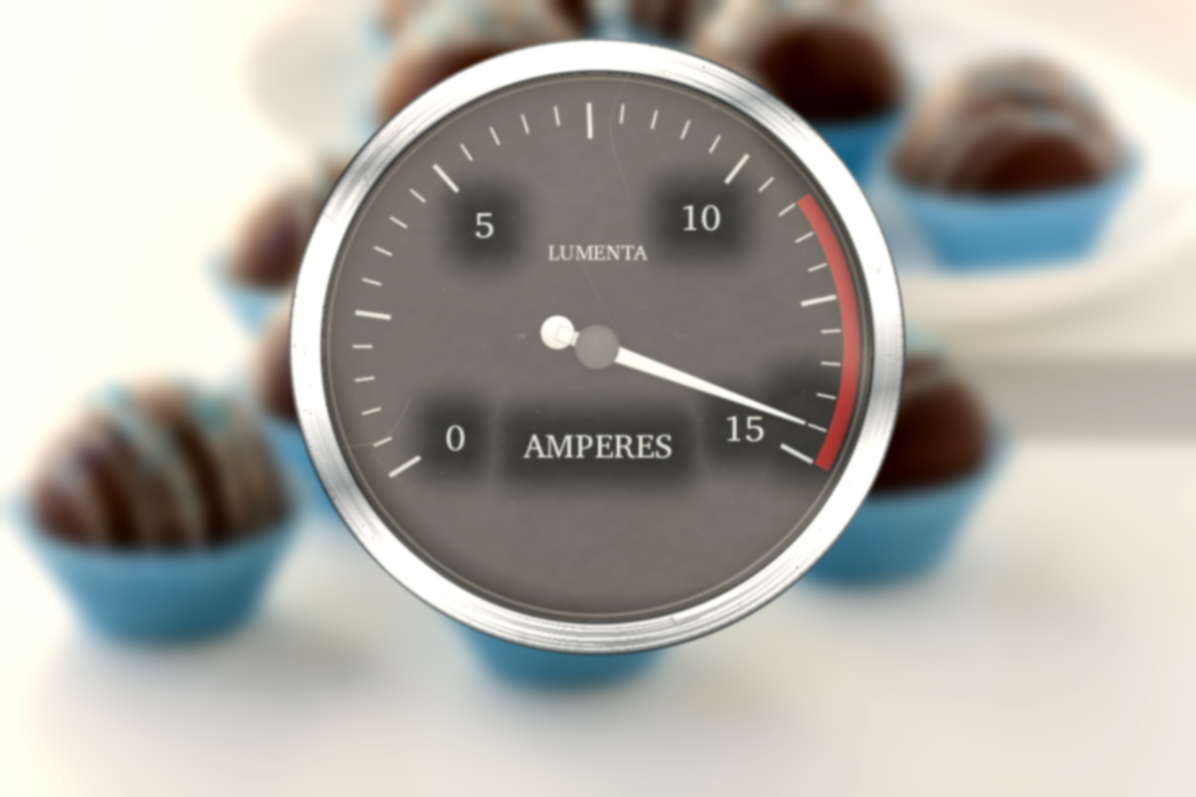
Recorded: 14.5; A
